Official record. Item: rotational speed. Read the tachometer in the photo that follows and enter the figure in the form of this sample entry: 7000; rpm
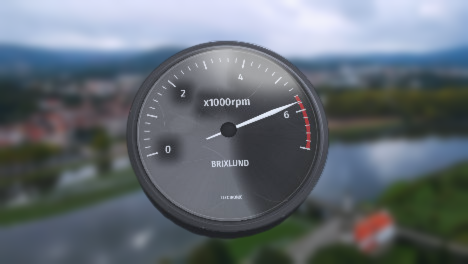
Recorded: 5800; rpm
